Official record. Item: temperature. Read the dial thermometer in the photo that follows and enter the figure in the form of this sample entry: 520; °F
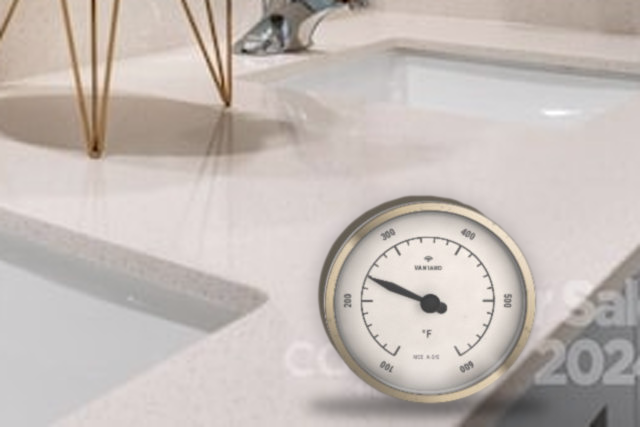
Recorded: 240; °F
